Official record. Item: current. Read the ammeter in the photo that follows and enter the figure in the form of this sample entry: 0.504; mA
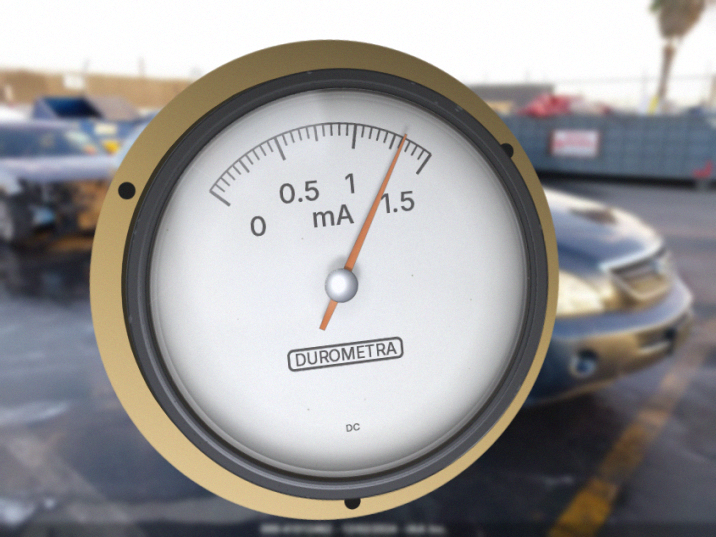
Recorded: 1.3; mA
